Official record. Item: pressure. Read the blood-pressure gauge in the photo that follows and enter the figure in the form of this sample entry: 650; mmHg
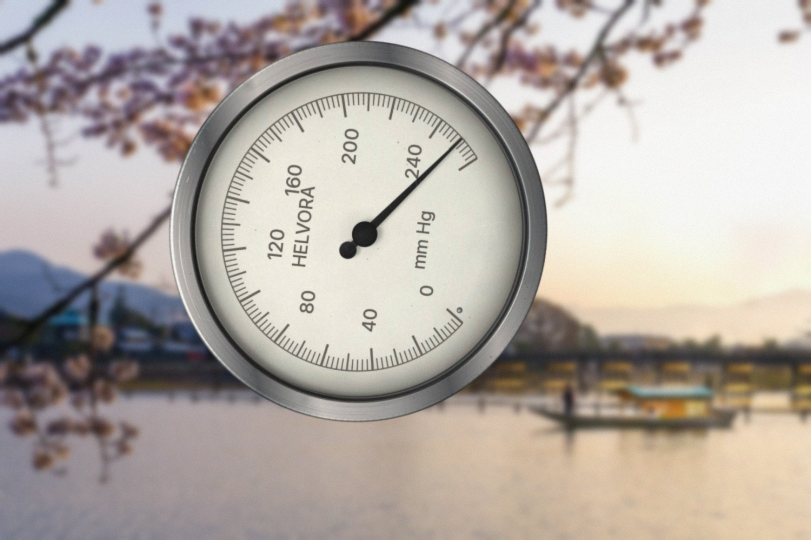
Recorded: 250; mmHg
